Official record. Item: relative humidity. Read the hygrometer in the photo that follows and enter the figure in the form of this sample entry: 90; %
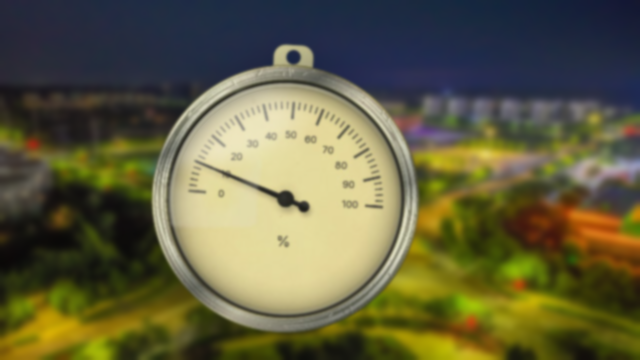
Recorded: 10; %
